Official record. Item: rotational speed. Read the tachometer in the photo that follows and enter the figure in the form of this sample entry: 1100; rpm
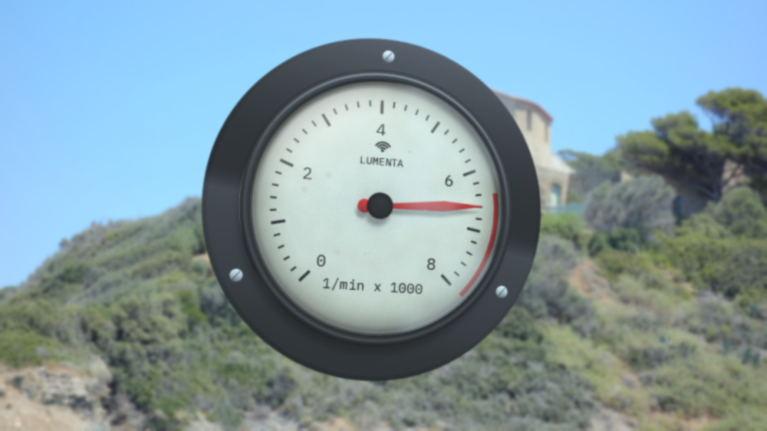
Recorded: 6600; rpm
